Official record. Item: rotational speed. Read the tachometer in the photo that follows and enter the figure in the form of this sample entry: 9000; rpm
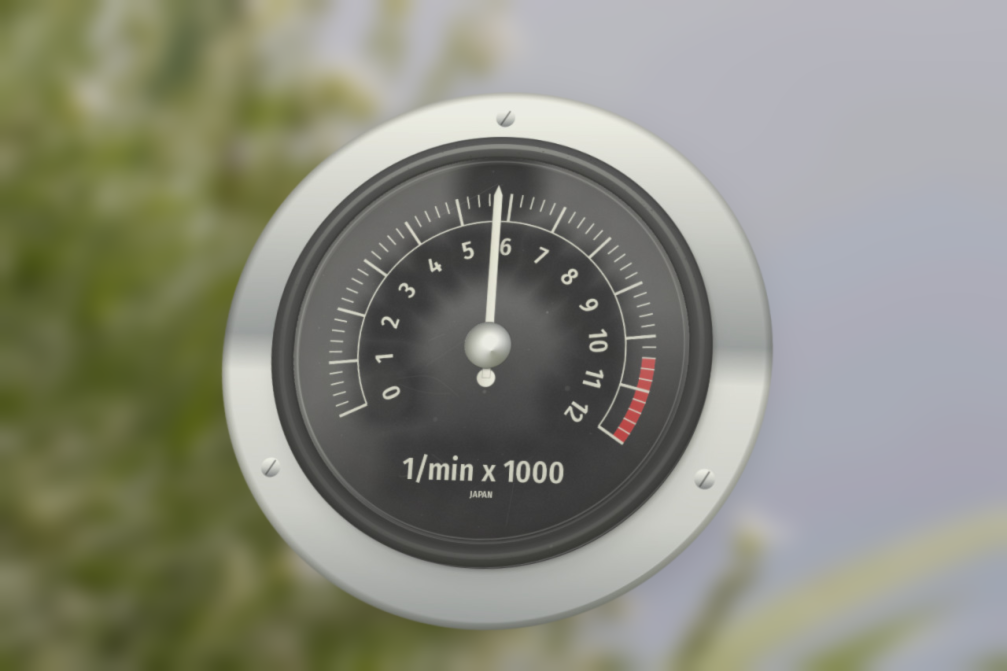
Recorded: 5800; rpm
